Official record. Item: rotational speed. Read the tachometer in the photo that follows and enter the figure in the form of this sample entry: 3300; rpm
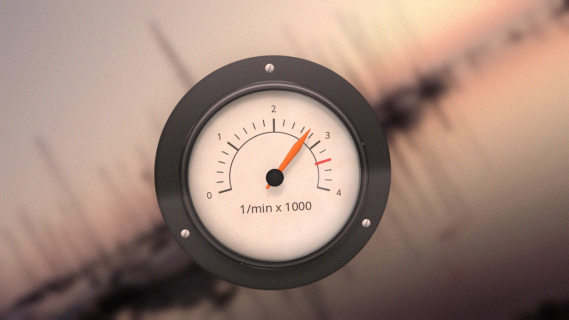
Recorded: 2700; rpm
